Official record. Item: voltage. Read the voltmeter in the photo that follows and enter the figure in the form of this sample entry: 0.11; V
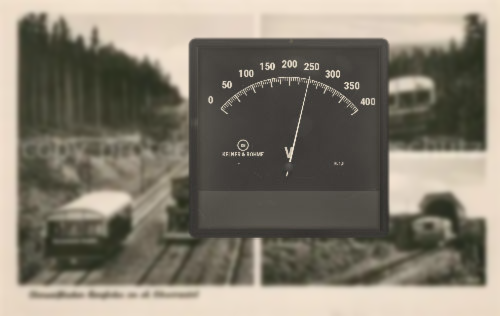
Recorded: 250; V
